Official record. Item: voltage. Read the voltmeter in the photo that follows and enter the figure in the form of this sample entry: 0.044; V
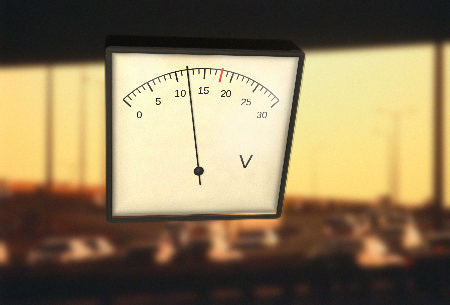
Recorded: 12; V
